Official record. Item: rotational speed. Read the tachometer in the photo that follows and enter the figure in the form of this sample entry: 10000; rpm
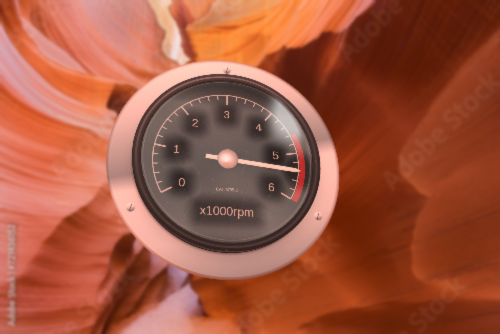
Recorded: 5400; rpm
